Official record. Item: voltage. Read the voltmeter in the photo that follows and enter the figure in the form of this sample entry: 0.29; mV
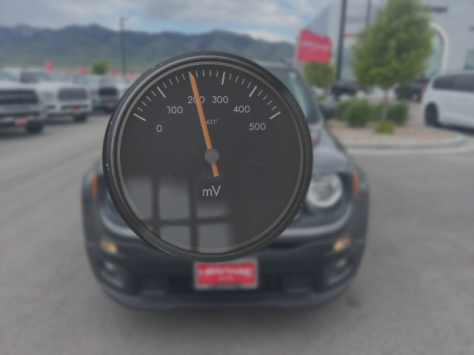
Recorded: 200; mV
